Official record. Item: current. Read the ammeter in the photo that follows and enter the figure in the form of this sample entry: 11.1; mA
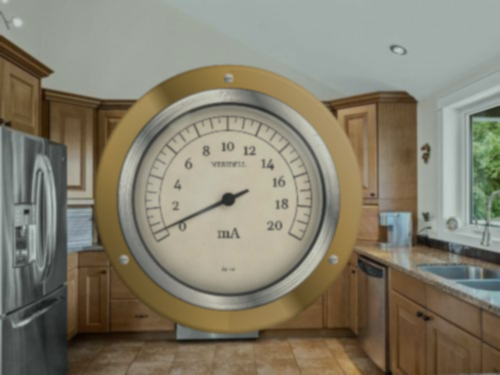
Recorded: 0.5; mA
